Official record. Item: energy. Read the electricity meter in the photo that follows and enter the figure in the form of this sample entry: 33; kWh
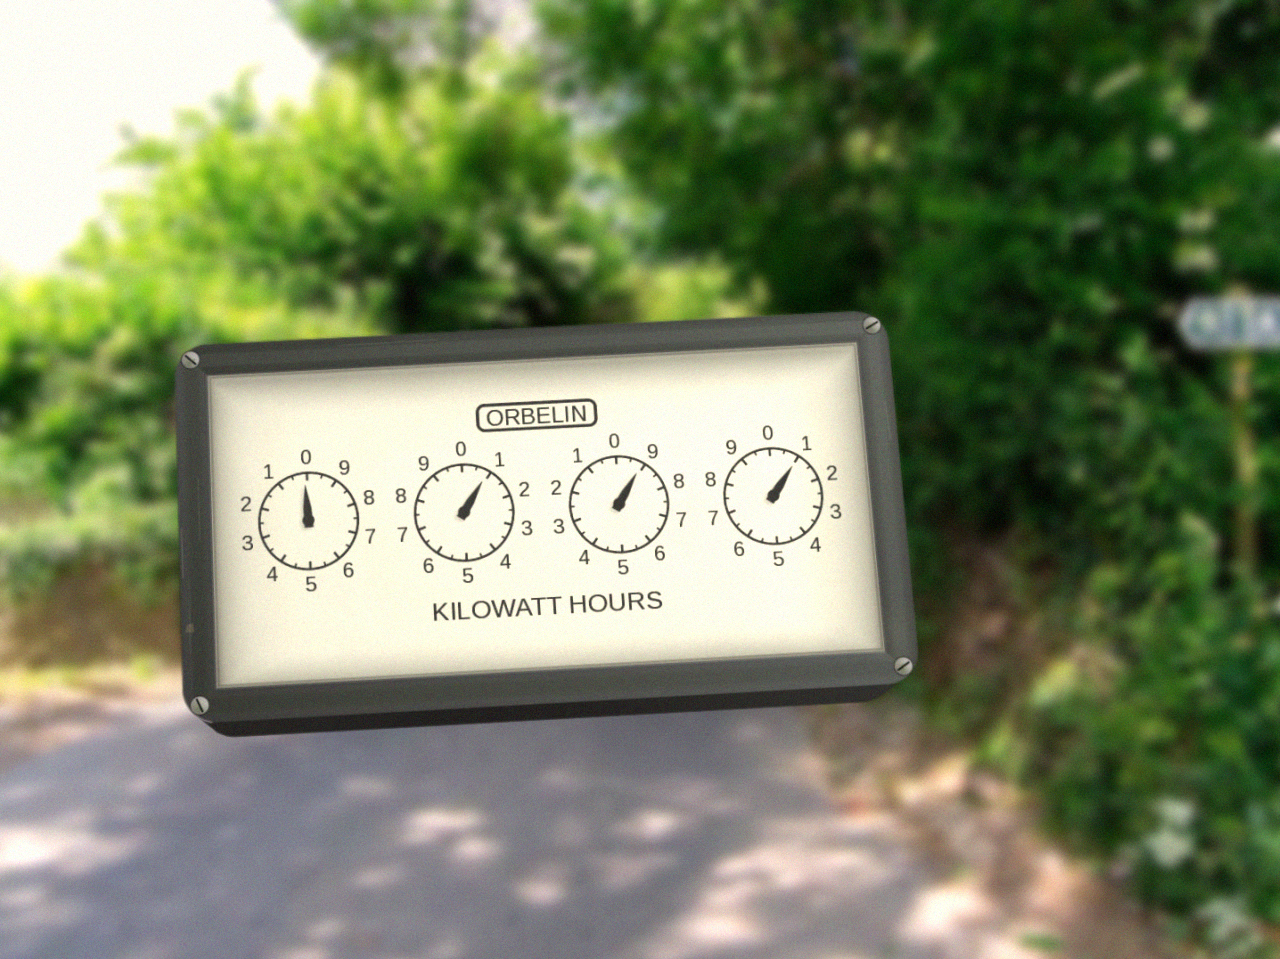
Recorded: 91; kWh
